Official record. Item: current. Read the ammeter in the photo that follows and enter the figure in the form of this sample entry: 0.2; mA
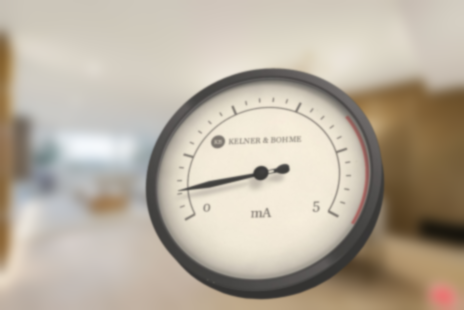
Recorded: 0.4; mA
